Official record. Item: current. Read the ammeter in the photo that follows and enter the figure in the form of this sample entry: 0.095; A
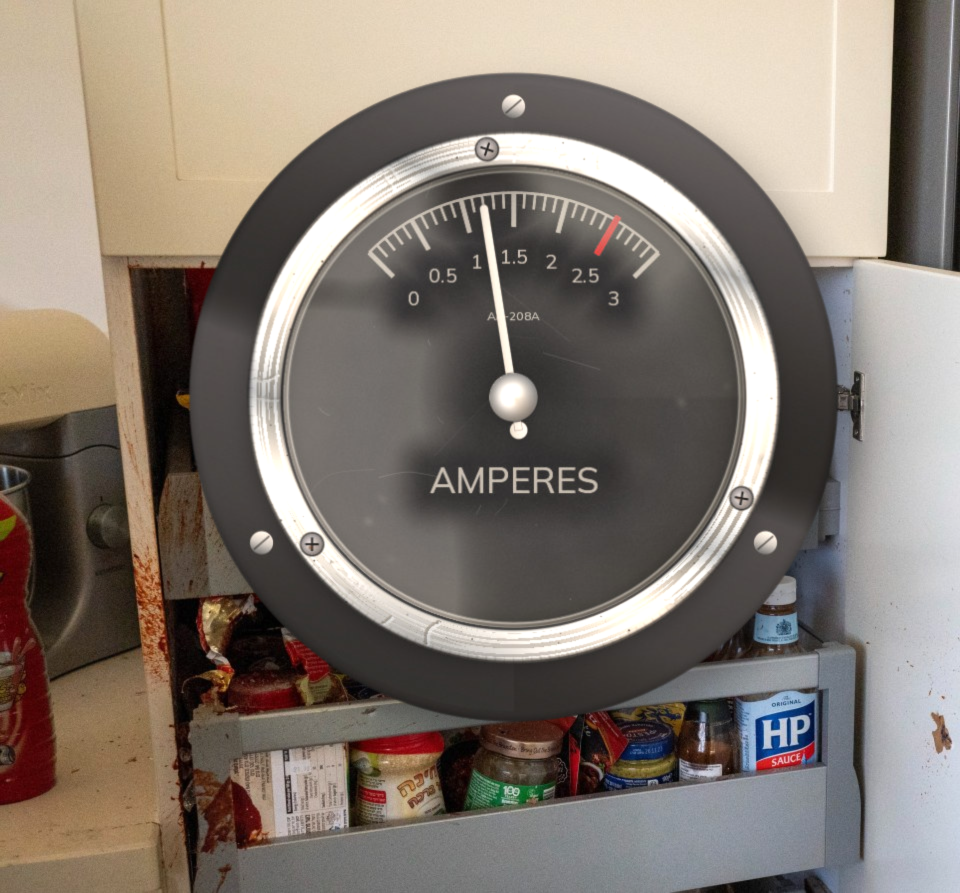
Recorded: 1.2; A
